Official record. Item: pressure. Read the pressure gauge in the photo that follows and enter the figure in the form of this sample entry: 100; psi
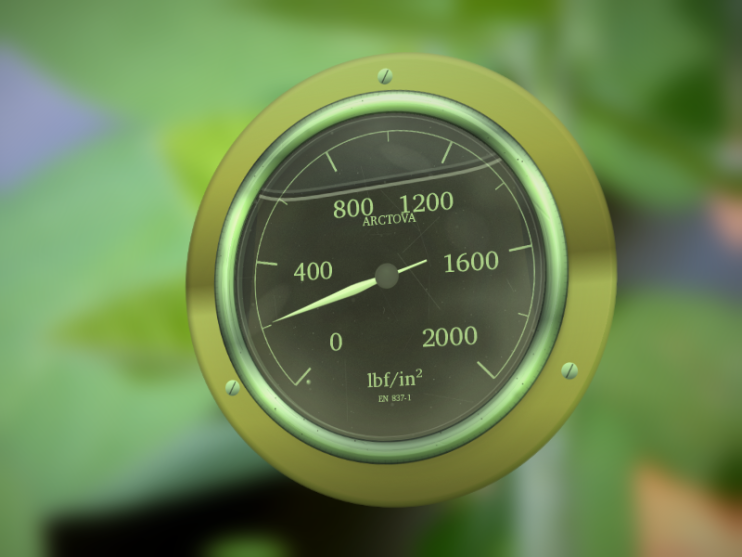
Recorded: 200; psi
